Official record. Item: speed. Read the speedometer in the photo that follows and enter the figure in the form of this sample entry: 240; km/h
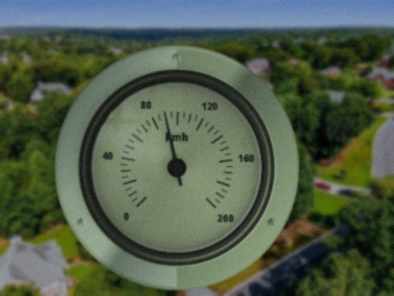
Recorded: 90; km/h
